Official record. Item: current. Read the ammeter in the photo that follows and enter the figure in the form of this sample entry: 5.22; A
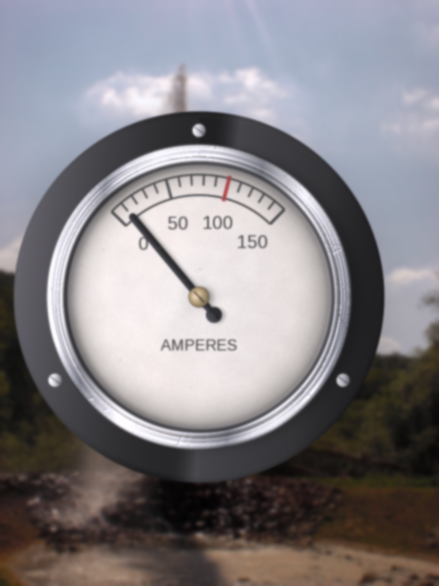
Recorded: 10; A
